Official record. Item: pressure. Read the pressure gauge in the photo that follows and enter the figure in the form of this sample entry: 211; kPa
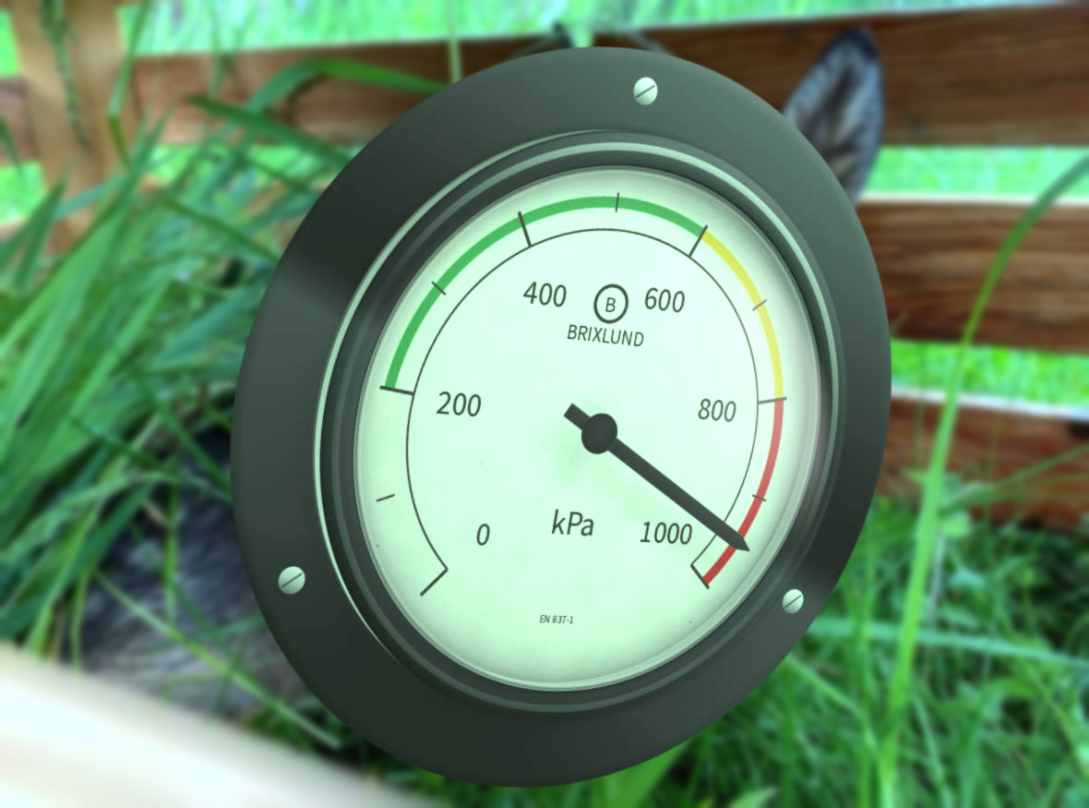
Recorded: 950; kPa
